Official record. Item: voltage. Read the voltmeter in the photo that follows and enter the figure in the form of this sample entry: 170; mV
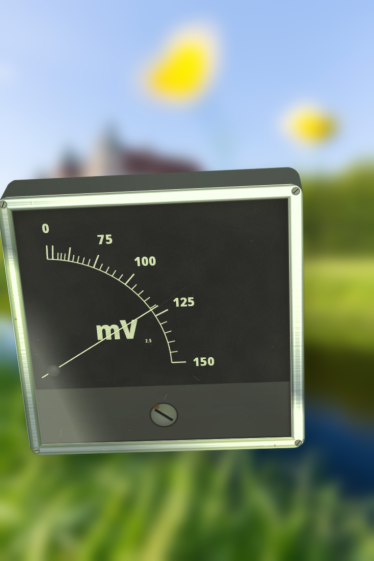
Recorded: 120; mV
